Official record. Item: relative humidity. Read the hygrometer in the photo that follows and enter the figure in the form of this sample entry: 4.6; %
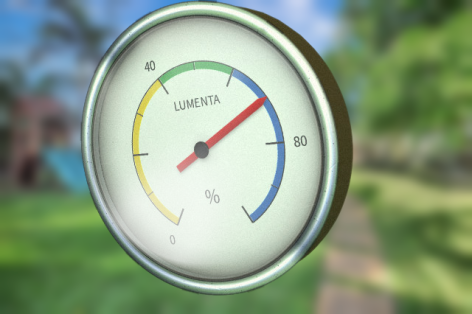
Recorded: 70; %
